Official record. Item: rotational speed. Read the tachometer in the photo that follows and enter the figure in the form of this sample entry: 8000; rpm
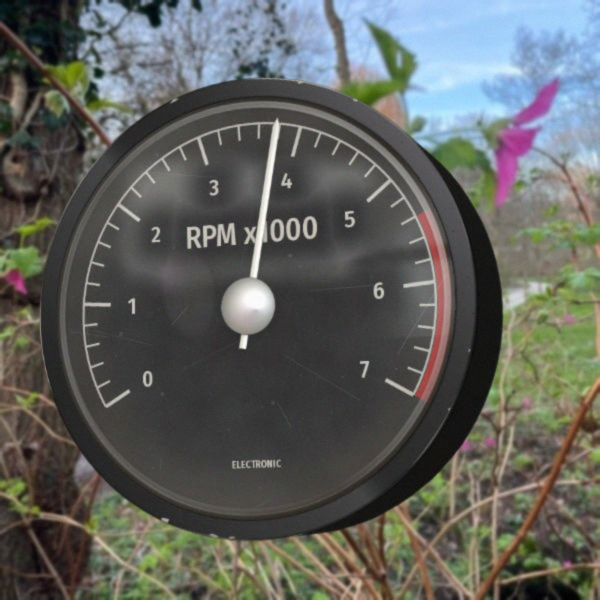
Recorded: 3800; rpm
